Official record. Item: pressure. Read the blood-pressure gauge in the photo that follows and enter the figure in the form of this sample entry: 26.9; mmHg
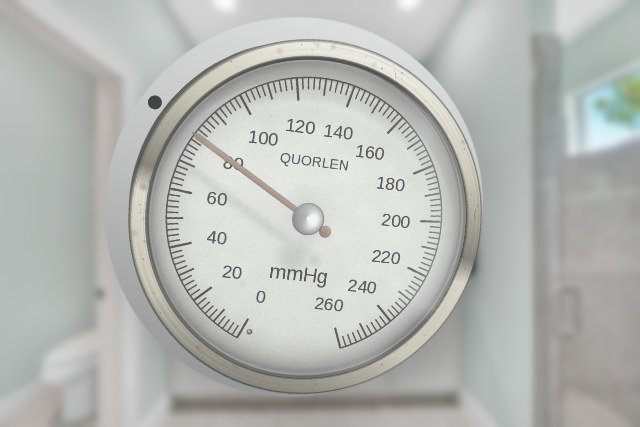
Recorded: 80; mmHg
